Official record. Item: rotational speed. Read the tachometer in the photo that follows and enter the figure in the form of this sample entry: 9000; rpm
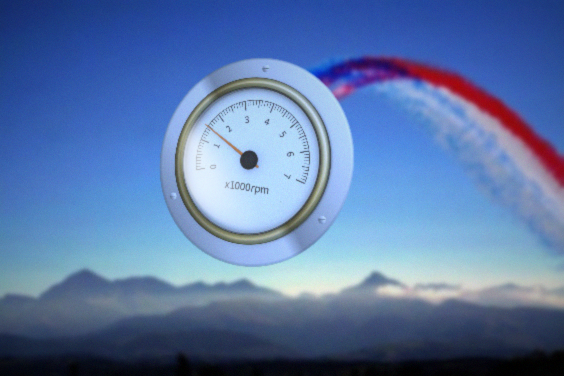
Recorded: 1500; rpm
